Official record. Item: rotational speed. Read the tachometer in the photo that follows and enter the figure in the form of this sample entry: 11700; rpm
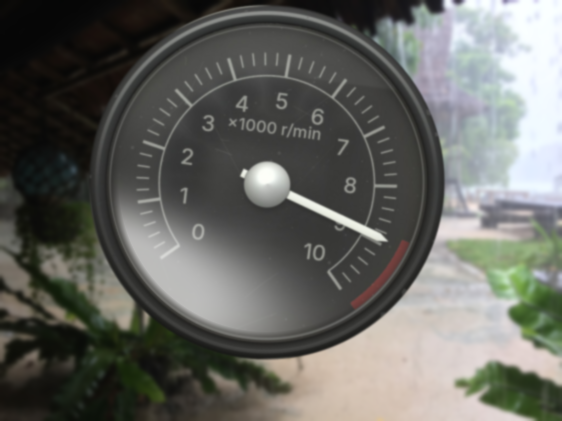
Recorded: 8900; rpm
